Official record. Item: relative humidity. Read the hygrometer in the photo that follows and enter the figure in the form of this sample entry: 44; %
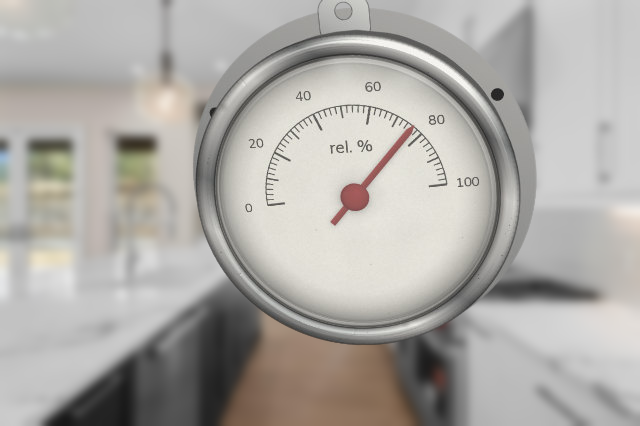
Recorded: 76; %
